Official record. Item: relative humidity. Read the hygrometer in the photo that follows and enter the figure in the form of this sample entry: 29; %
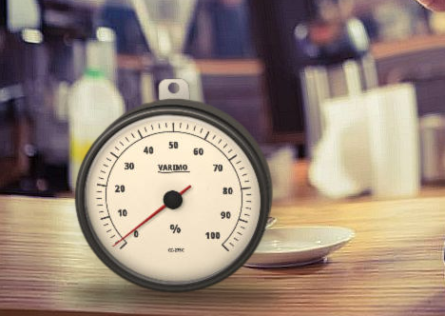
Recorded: 2; %
